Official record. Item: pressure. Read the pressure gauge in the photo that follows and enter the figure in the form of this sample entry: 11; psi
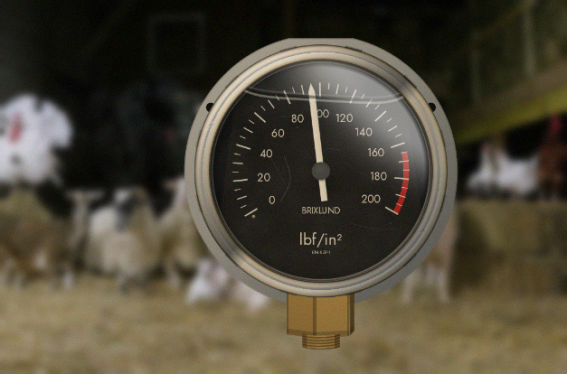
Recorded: 95; psi
